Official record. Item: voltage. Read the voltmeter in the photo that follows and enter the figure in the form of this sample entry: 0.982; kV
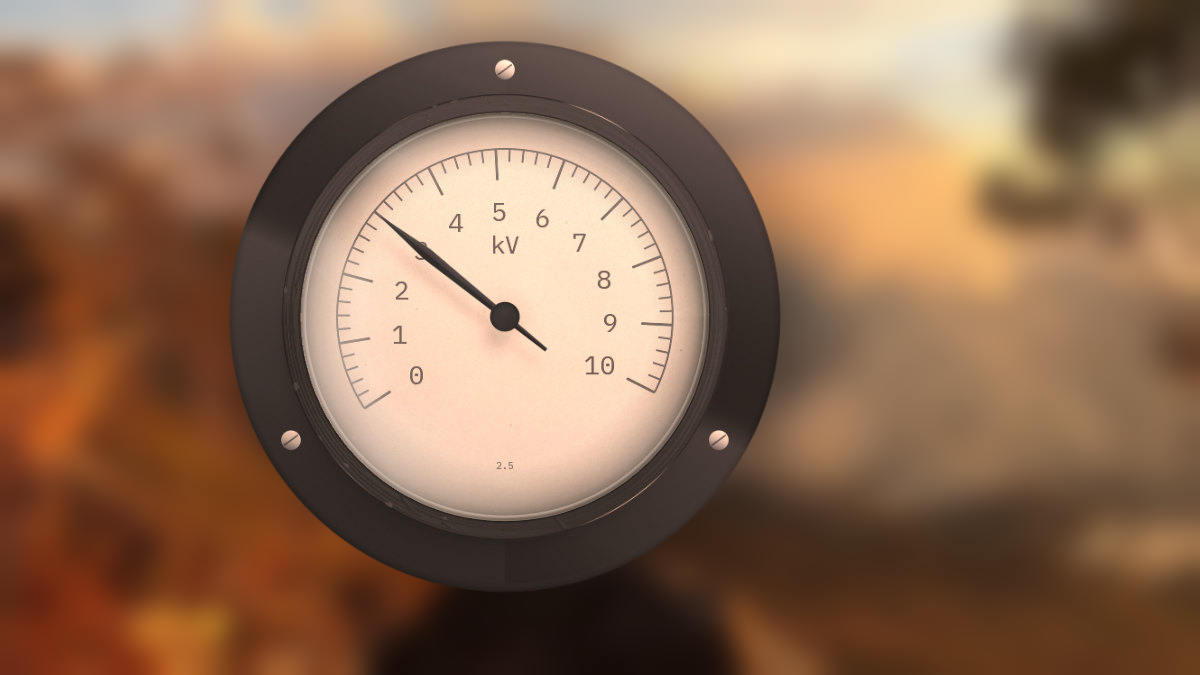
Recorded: 3; kV
